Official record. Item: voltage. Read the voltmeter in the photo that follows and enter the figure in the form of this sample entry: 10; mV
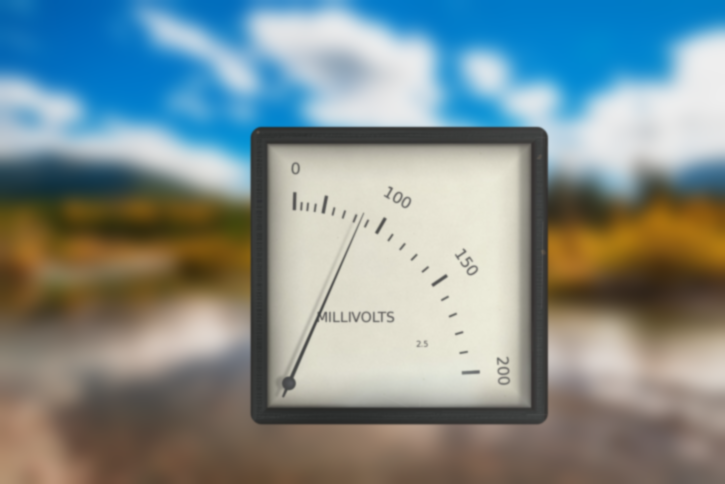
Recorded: 85; mV
